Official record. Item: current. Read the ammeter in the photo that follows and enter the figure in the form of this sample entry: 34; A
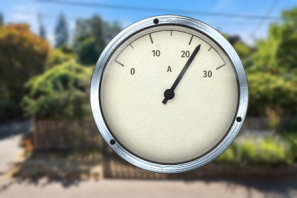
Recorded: 22.5; A
